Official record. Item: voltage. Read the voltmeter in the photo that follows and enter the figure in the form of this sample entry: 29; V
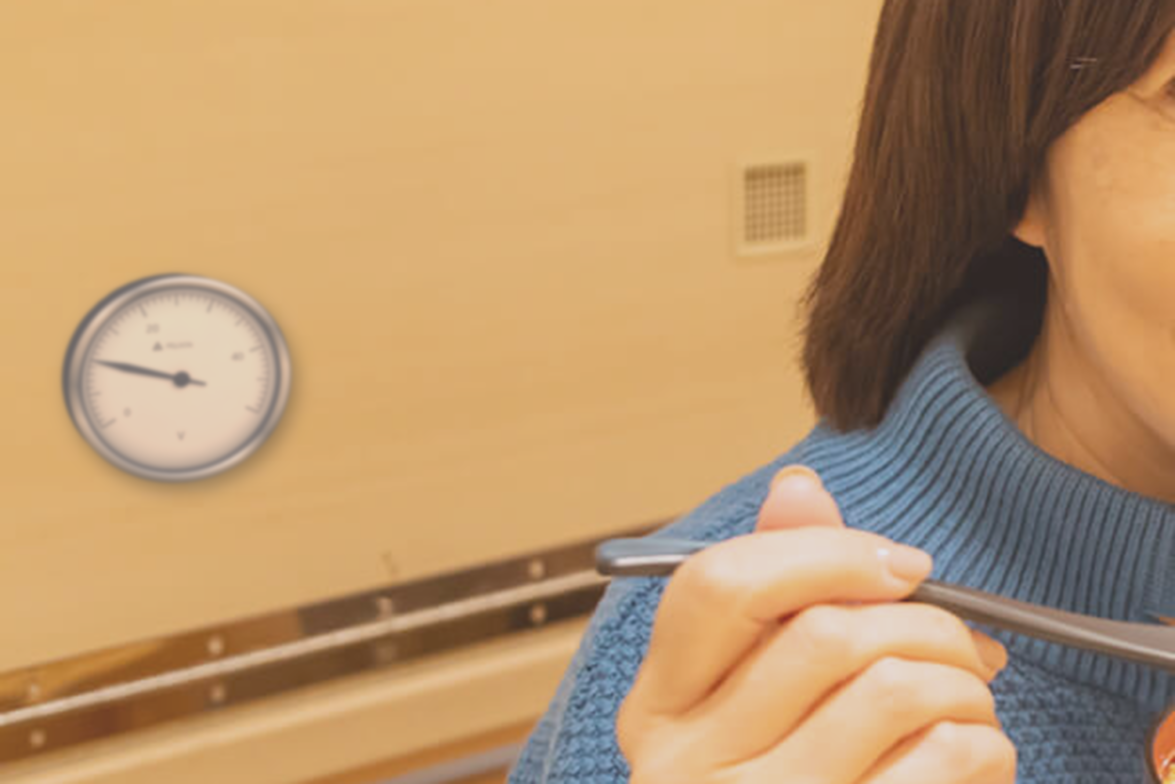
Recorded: 10; V
